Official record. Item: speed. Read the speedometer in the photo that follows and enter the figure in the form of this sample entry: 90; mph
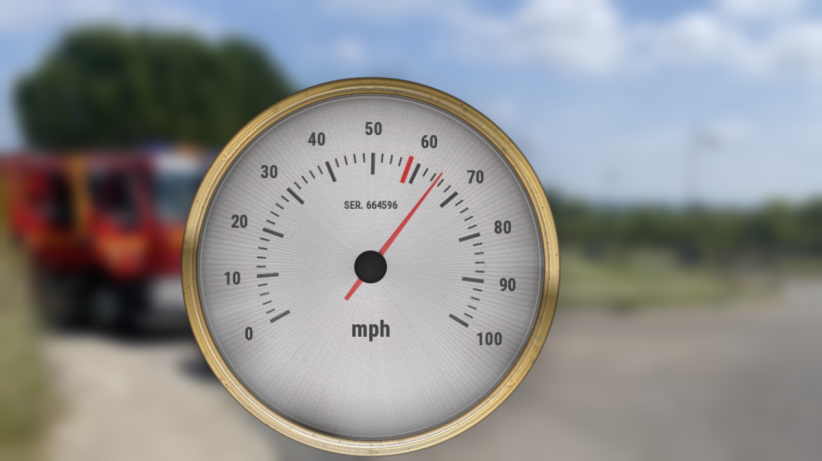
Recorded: 65; mph
